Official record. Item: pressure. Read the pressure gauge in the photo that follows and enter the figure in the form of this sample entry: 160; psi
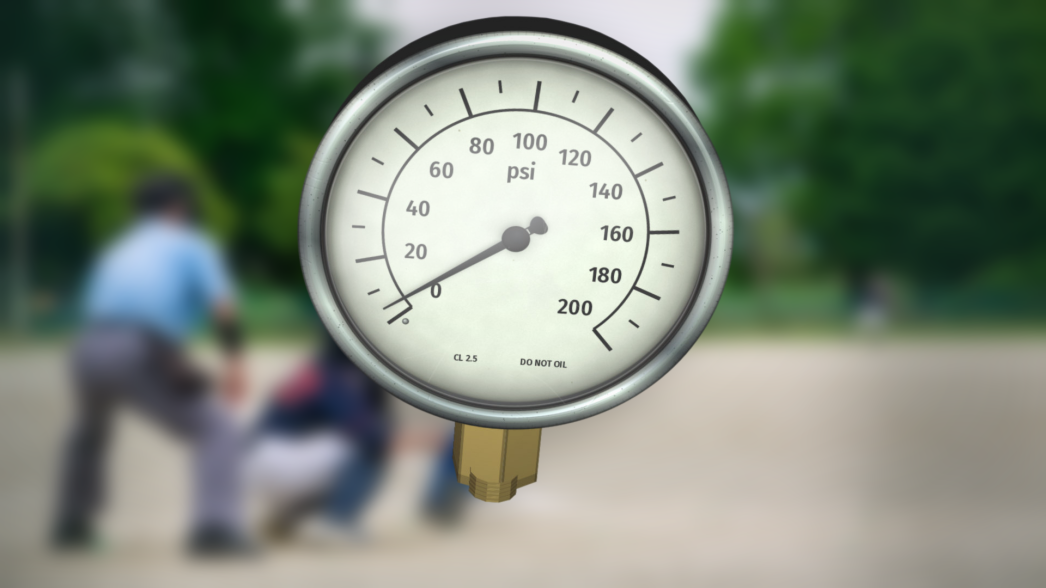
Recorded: 5; psi
